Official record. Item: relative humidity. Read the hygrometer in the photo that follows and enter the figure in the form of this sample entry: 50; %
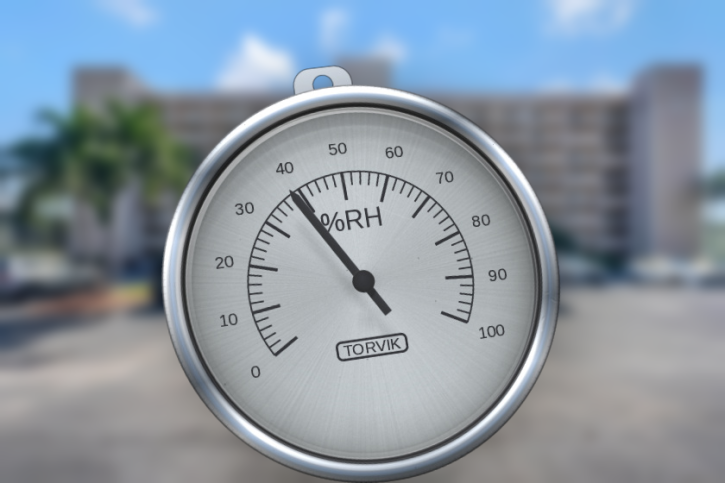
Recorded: 38; %
